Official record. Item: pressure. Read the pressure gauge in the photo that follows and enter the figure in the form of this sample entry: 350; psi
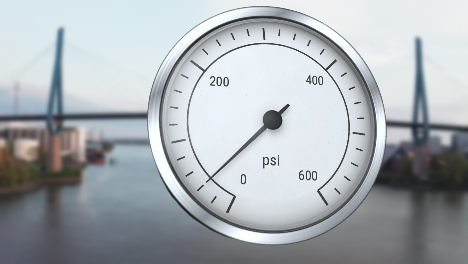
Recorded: 40; psi
